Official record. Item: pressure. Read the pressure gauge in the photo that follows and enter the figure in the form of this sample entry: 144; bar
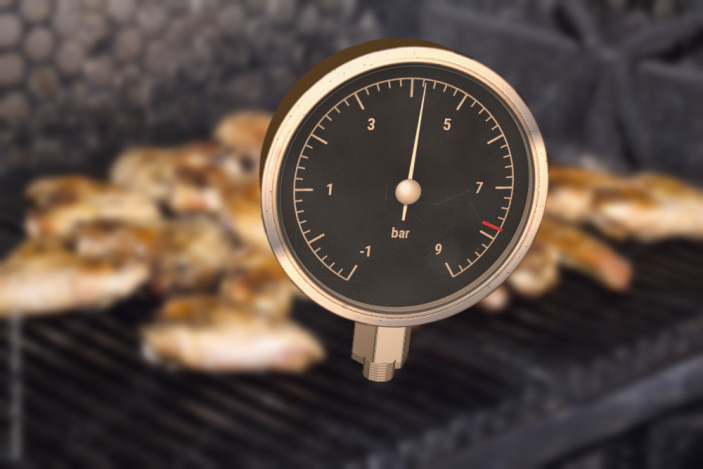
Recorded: 4.2; bar
